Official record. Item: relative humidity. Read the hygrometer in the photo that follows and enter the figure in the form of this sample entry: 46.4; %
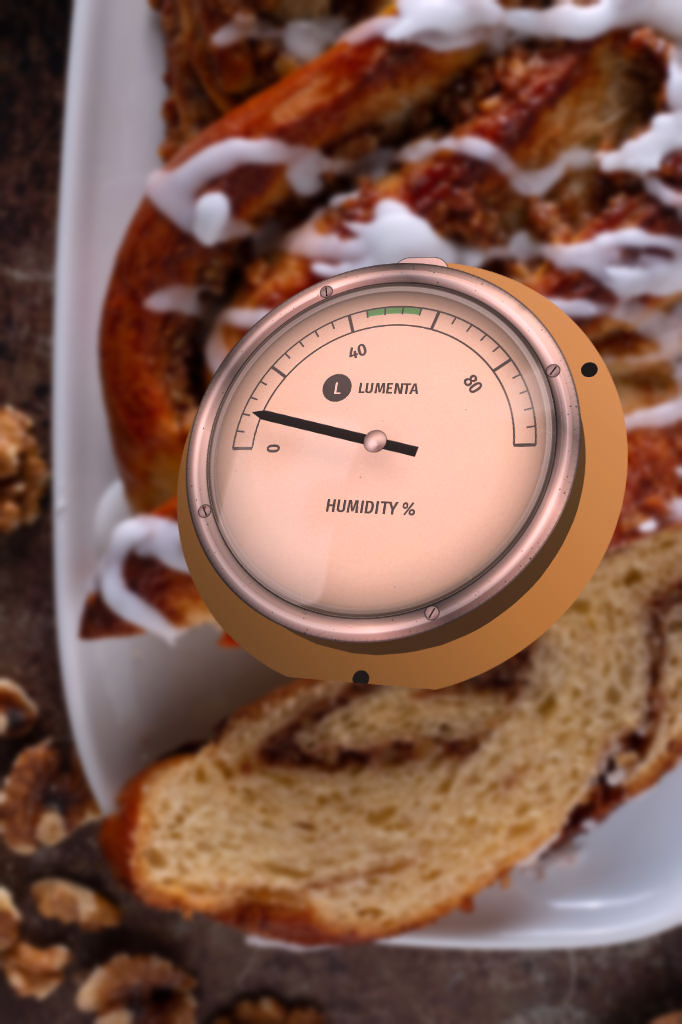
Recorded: 8; %
